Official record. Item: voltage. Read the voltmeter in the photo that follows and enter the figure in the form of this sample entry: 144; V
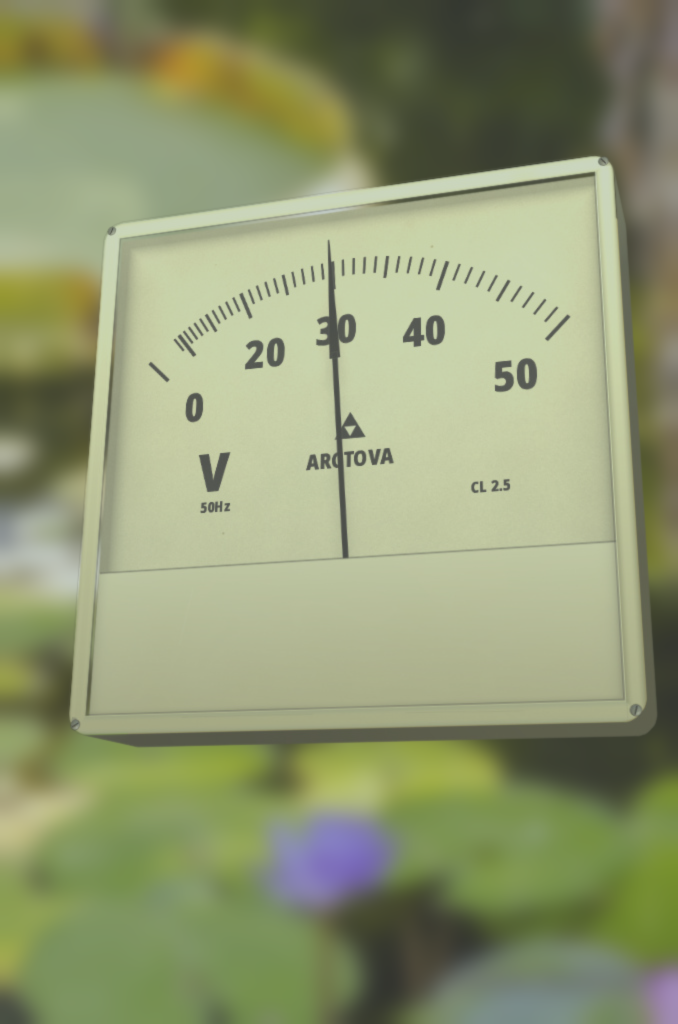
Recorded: 30; V
